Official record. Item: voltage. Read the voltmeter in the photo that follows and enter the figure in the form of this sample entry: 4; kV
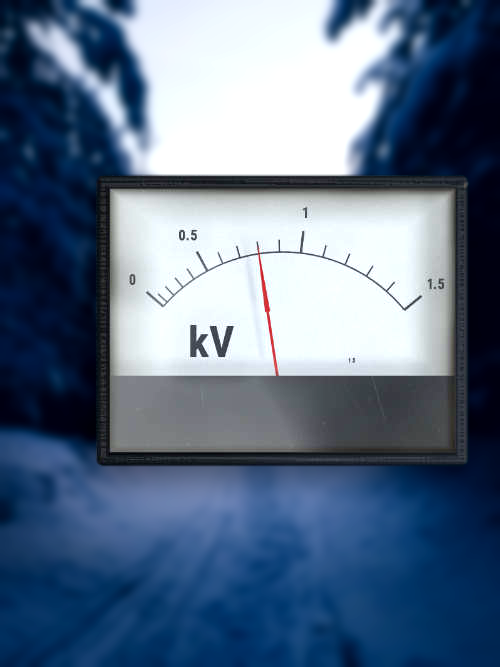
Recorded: 0.8; kV
